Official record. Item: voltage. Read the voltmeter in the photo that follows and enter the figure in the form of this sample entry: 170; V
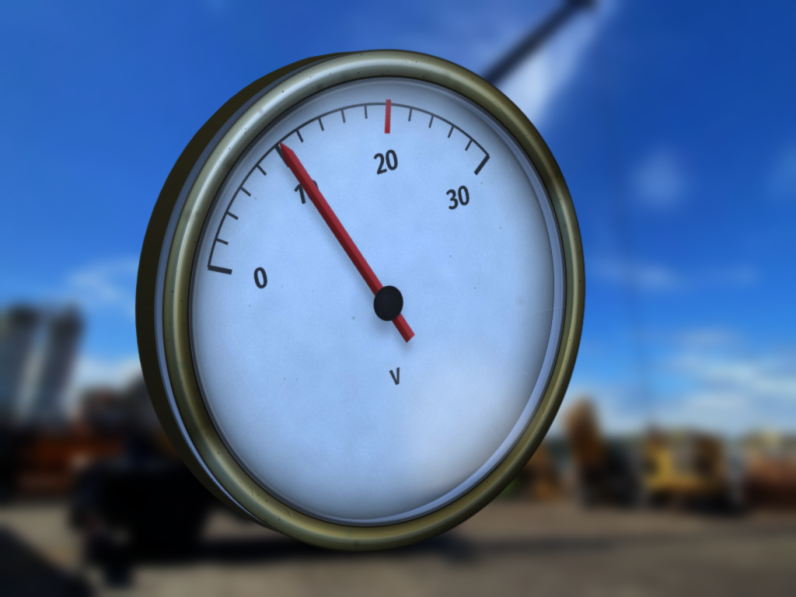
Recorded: 10; V
